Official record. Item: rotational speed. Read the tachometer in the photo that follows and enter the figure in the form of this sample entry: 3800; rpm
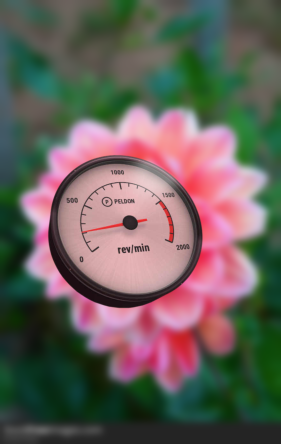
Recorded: 200; rpm
